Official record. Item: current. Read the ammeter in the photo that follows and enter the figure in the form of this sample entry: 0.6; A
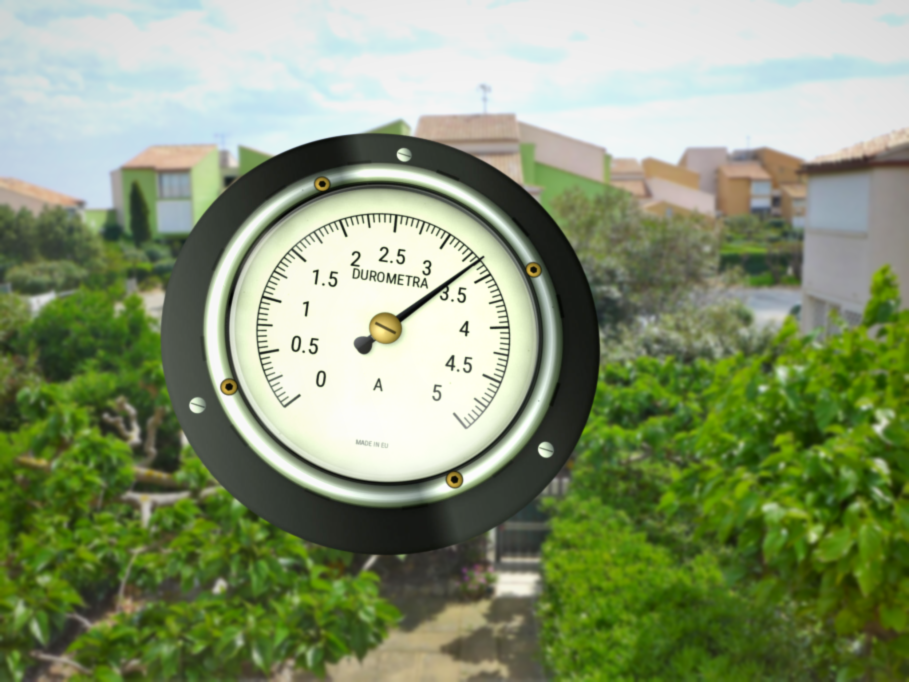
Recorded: 3.35; A
